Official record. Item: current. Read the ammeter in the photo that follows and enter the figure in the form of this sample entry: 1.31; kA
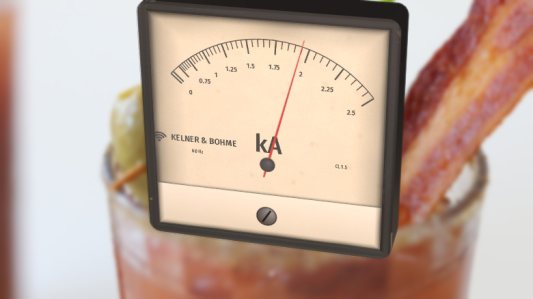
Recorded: 1.95; kA
